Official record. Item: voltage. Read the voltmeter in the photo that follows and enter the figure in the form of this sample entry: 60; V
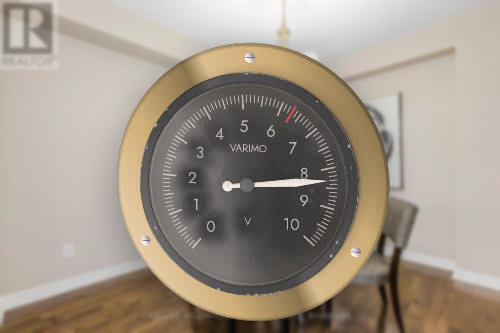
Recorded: 8.3; V
